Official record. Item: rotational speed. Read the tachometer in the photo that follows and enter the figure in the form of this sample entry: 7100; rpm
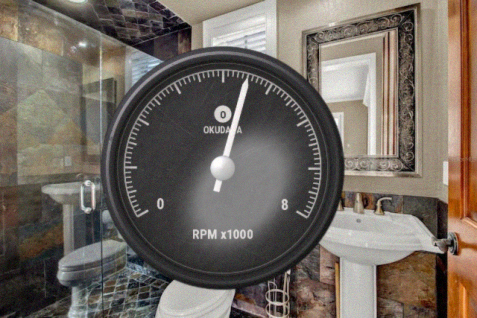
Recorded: 4500; rpm
